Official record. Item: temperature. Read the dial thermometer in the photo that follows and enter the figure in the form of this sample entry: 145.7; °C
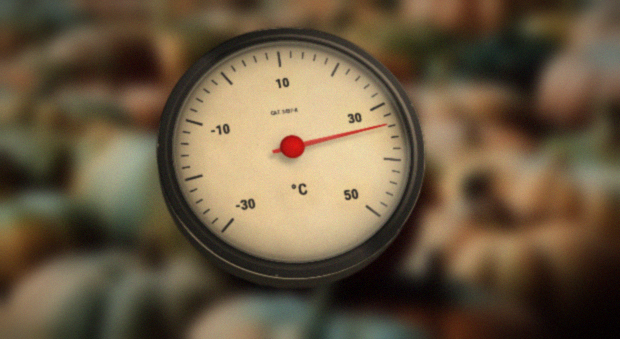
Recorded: 34; °C
